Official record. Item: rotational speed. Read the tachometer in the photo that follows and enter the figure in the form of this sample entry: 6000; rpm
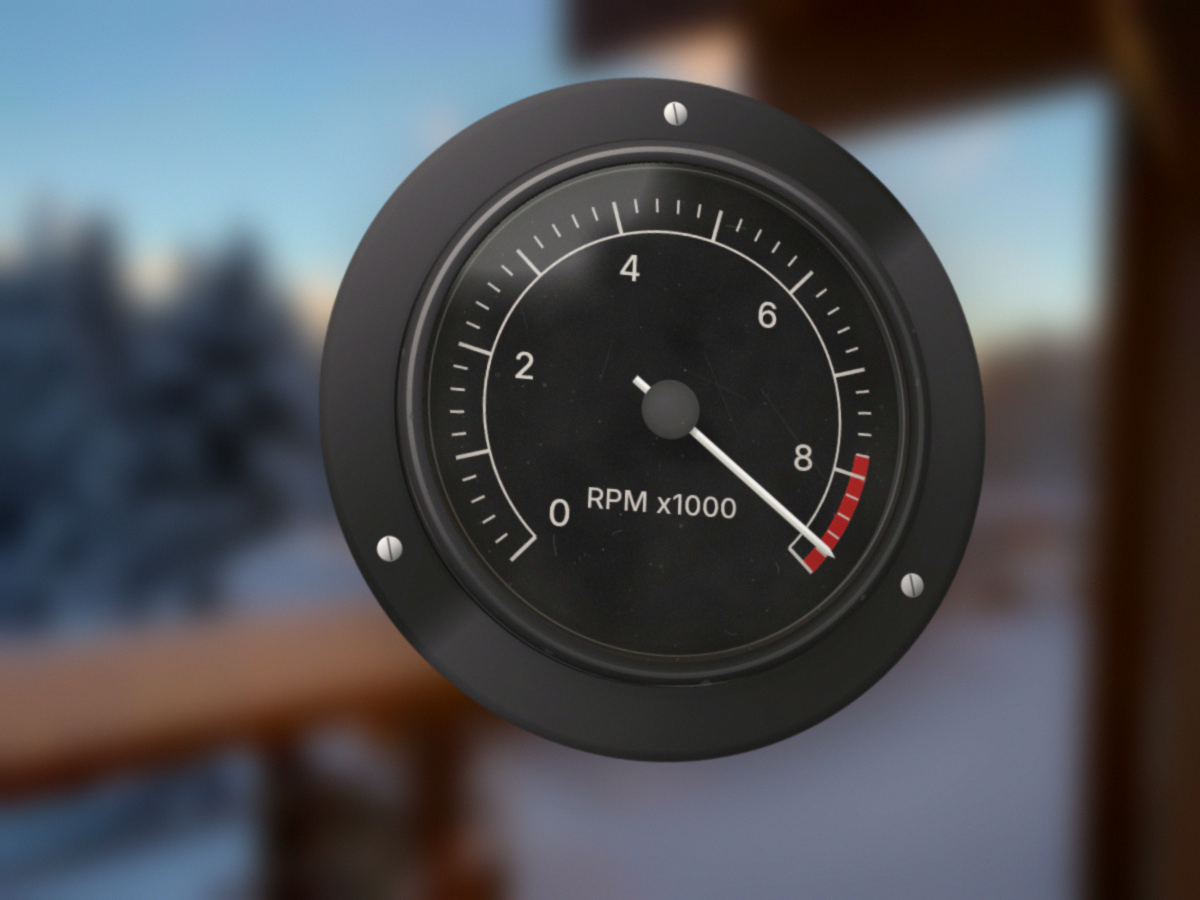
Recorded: 8800; rpm
